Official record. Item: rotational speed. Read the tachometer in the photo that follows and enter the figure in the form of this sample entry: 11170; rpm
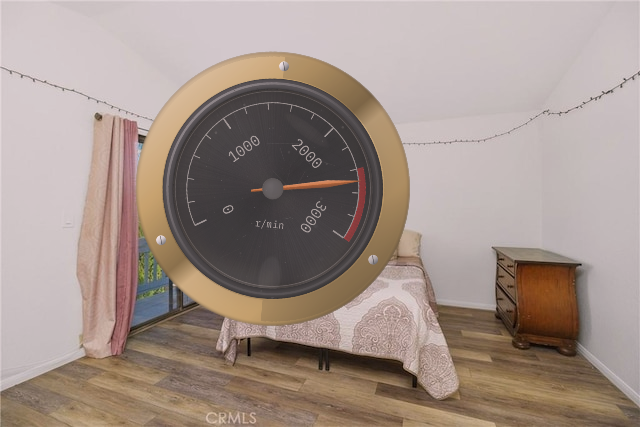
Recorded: 2500; rpm
